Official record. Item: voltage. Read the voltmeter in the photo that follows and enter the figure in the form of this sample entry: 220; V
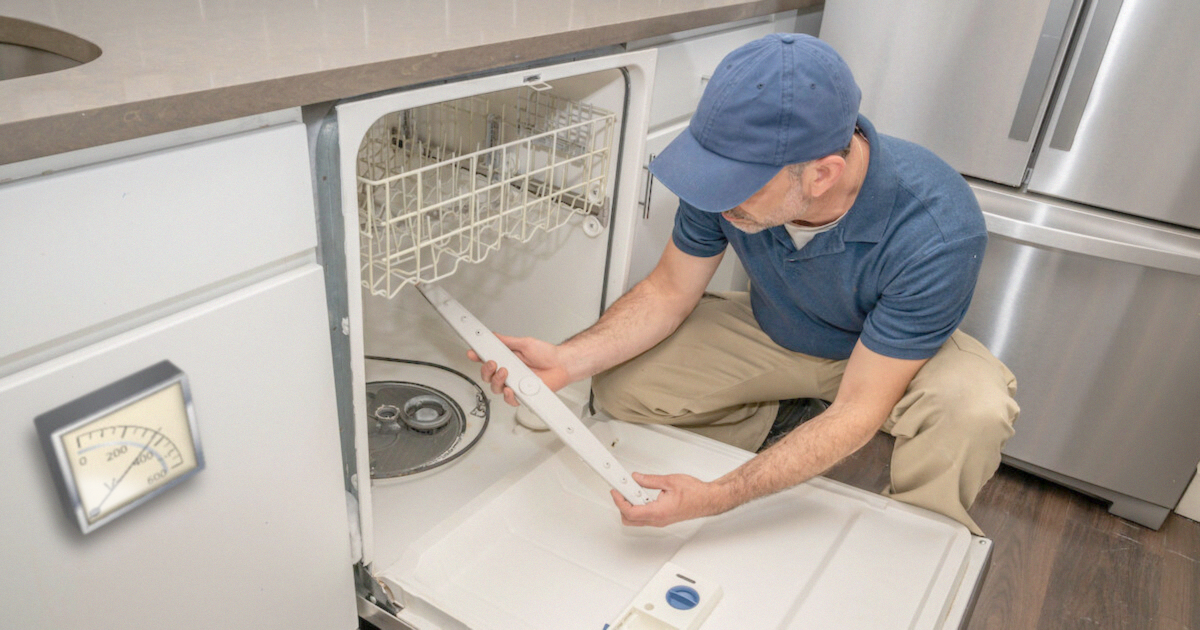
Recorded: 350; V
